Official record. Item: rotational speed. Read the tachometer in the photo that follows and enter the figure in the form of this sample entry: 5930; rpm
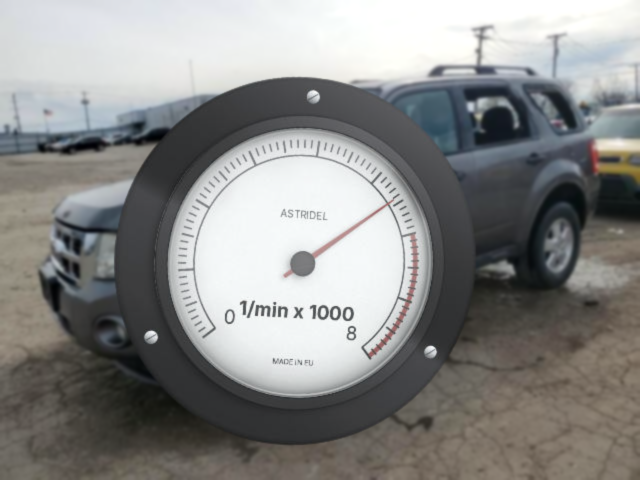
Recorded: 5400; rpm
